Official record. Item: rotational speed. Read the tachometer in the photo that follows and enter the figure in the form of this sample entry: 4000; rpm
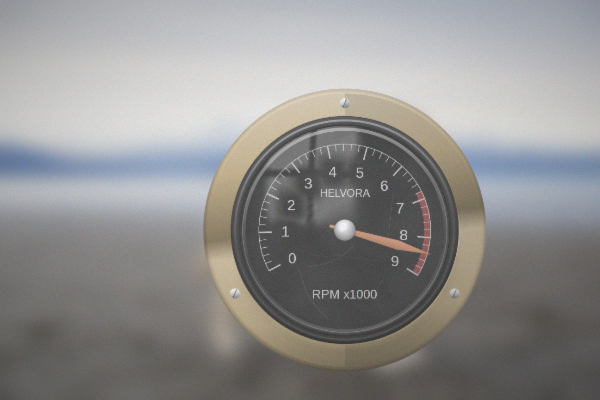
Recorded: 8400; rpm
